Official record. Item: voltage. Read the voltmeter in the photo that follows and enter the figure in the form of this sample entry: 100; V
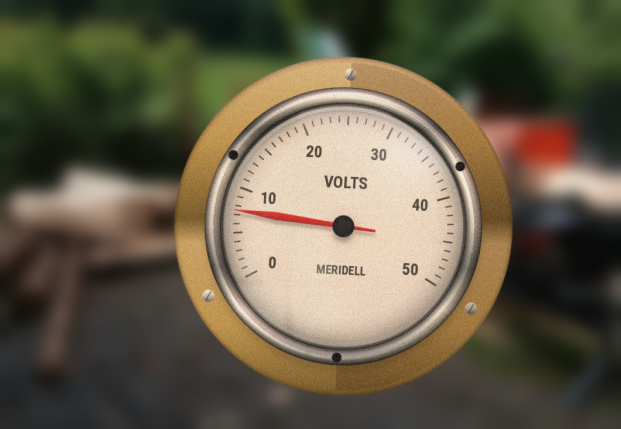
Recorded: 7.5; V
